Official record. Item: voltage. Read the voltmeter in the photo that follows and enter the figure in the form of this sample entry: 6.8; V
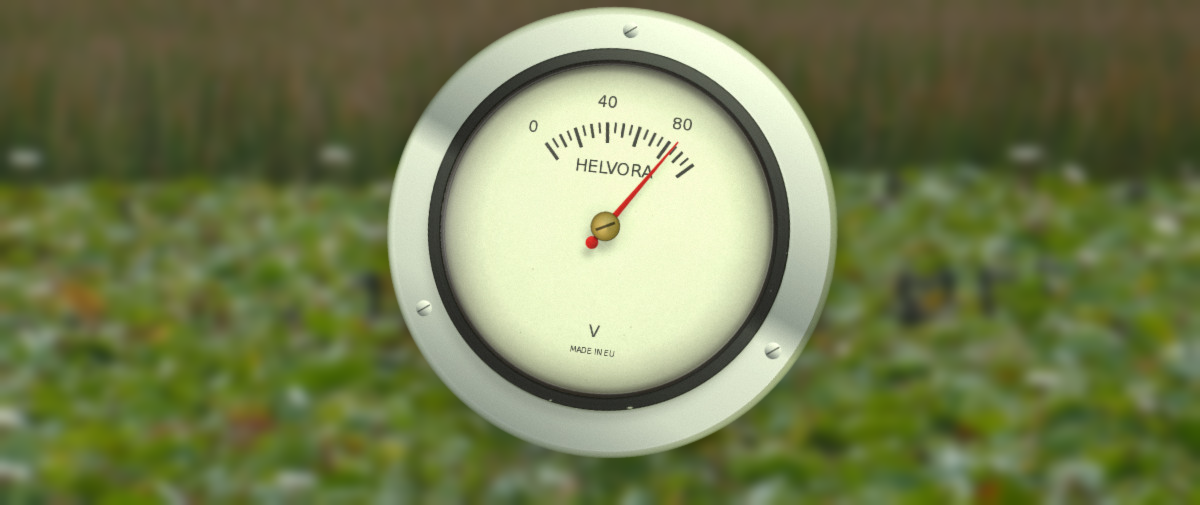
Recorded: 85; V
